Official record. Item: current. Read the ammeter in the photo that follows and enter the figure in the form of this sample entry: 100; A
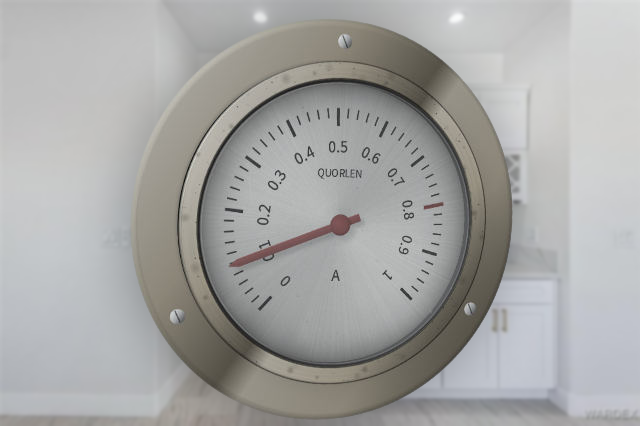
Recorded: 0.1; A
